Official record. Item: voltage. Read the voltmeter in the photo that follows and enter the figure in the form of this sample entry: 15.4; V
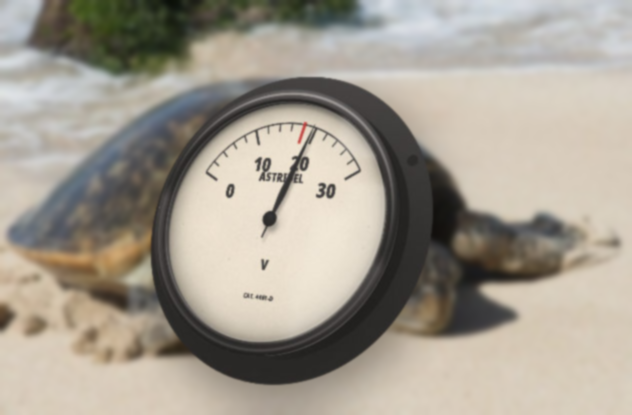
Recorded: 20; V
